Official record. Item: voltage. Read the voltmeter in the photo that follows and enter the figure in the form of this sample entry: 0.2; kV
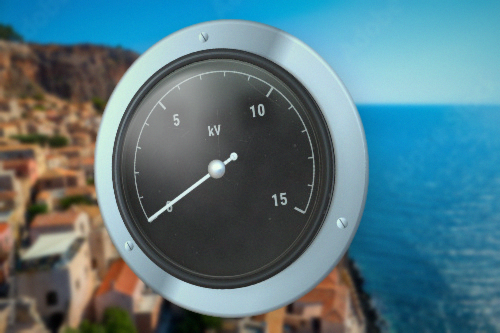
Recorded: 0; kV
